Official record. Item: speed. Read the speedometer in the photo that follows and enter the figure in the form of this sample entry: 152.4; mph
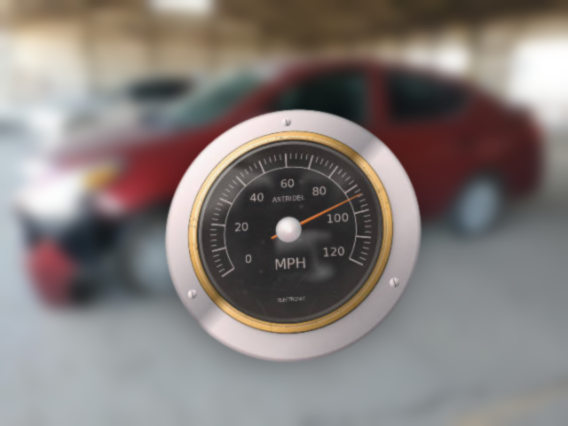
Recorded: 94; mph
